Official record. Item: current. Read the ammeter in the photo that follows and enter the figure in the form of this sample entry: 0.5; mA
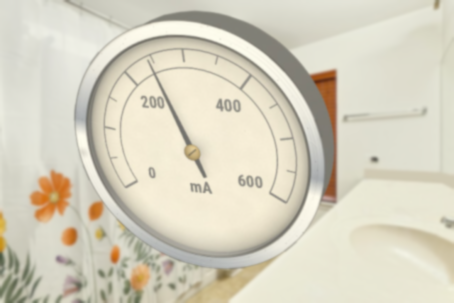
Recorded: 250; mA
